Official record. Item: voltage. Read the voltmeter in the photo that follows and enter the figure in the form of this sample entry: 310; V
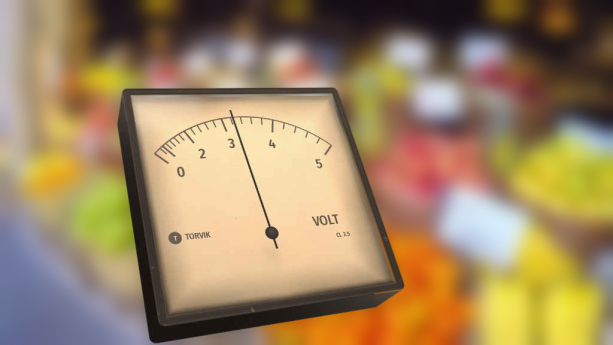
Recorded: 3.2; V
